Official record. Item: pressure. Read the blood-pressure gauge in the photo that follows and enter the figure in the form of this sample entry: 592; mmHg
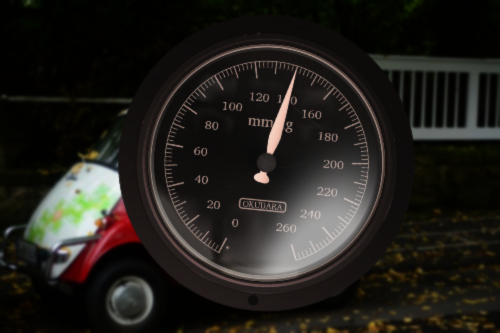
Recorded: 140; mmHg
